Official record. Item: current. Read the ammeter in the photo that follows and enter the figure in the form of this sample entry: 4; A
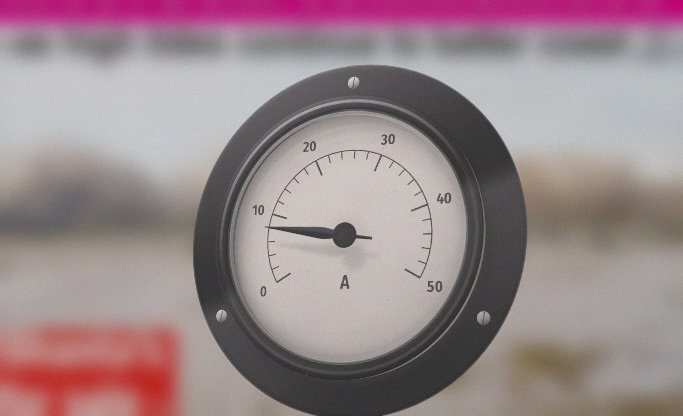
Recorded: 8; A
